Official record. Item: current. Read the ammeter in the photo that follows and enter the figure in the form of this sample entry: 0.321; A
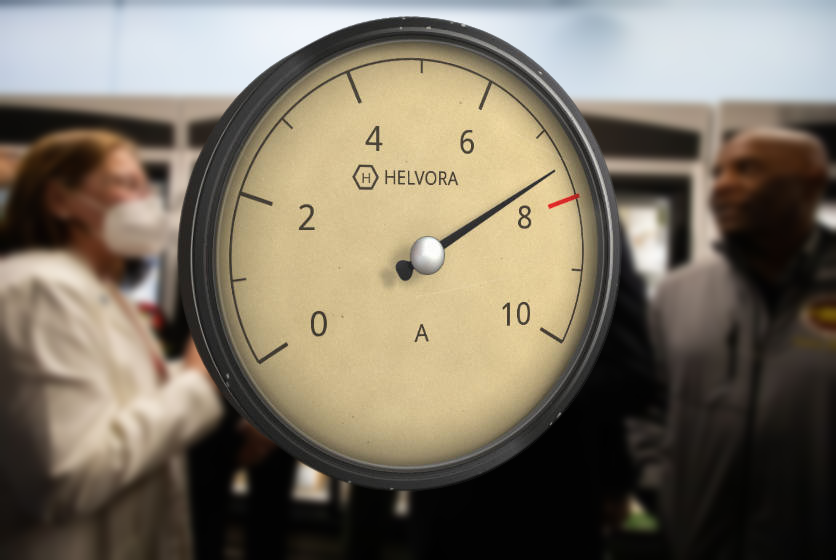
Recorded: 7.5; A
